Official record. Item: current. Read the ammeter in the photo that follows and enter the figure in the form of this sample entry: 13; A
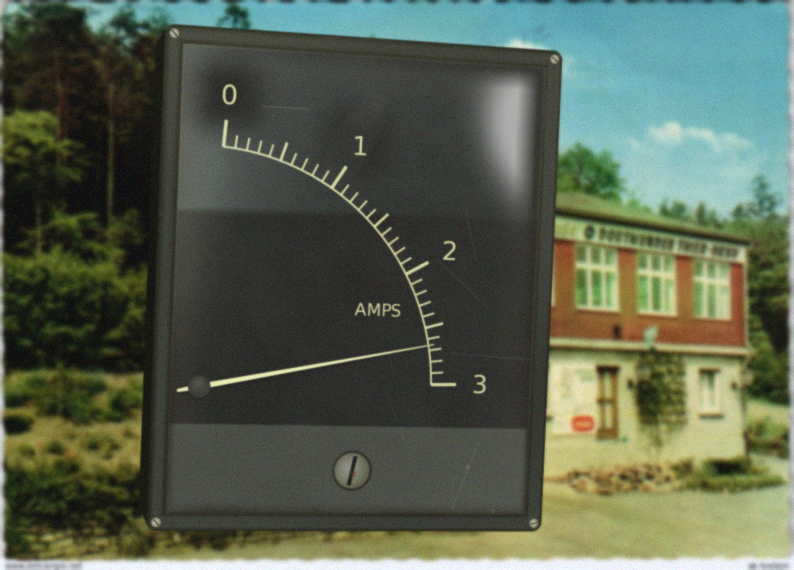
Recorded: 2.65; A
